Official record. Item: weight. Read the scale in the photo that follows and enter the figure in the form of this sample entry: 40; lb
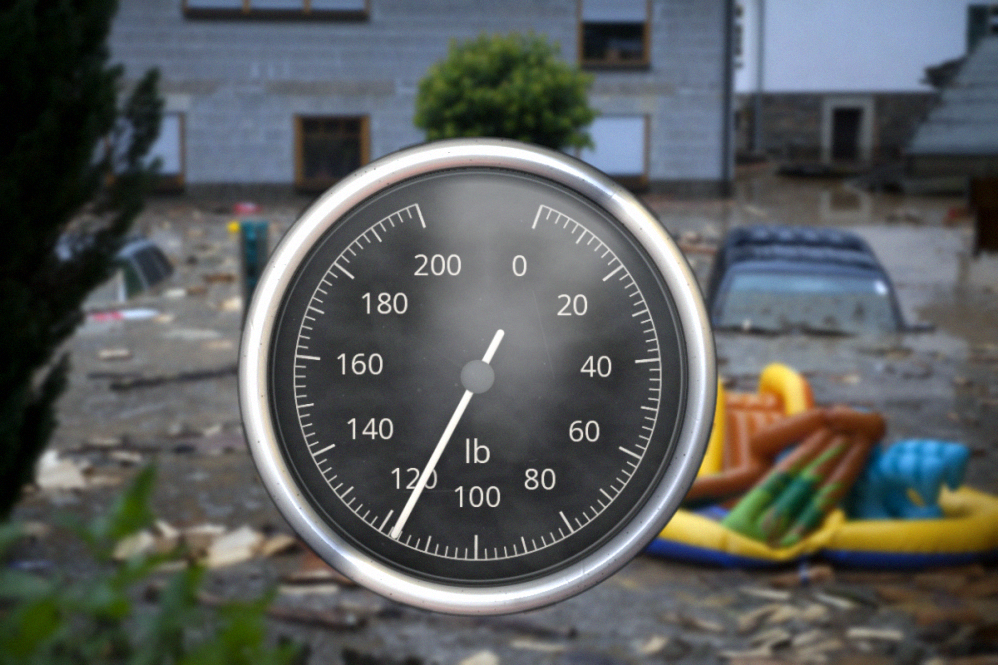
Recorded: 117; lb
